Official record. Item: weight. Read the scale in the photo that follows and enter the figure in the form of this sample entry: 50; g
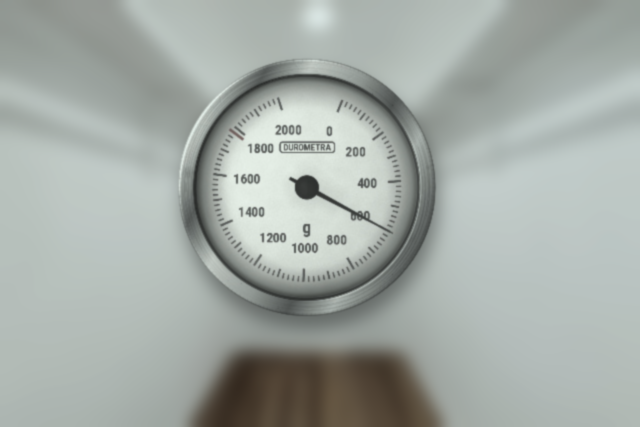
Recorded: 600; g
